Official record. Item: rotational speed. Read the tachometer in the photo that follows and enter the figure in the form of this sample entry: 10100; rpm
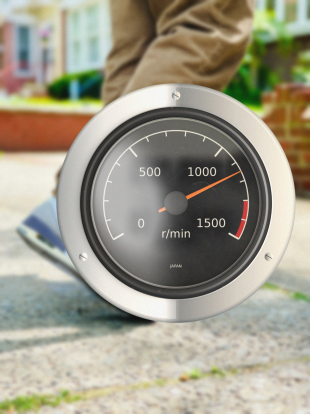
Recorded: 1150; rpm
